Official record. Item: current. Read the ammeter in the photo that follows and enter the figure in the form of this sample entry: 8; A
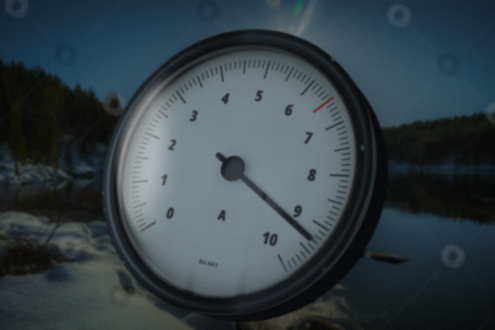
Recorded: 9.3; A
